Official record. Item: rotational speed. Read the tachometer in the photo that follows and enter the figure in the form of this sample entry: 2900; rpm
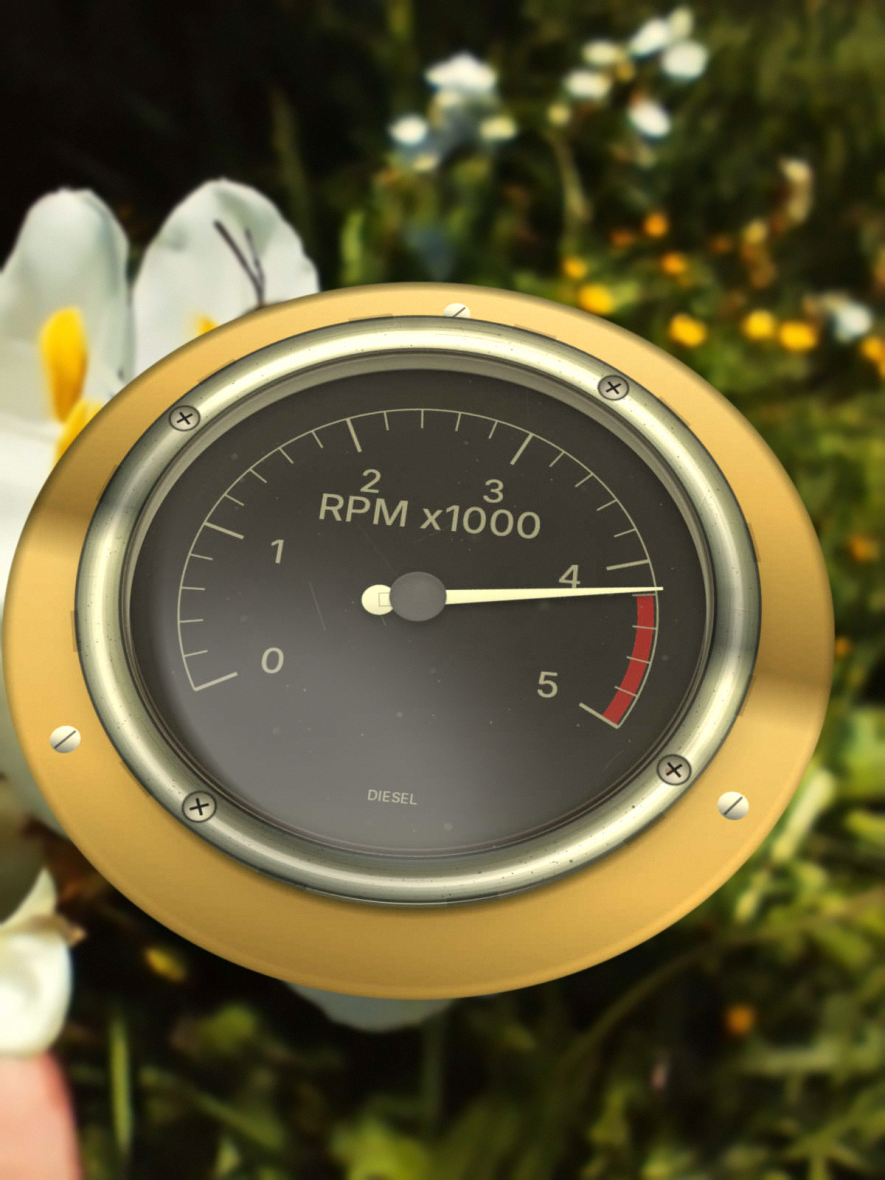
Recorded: 4200; rpm
